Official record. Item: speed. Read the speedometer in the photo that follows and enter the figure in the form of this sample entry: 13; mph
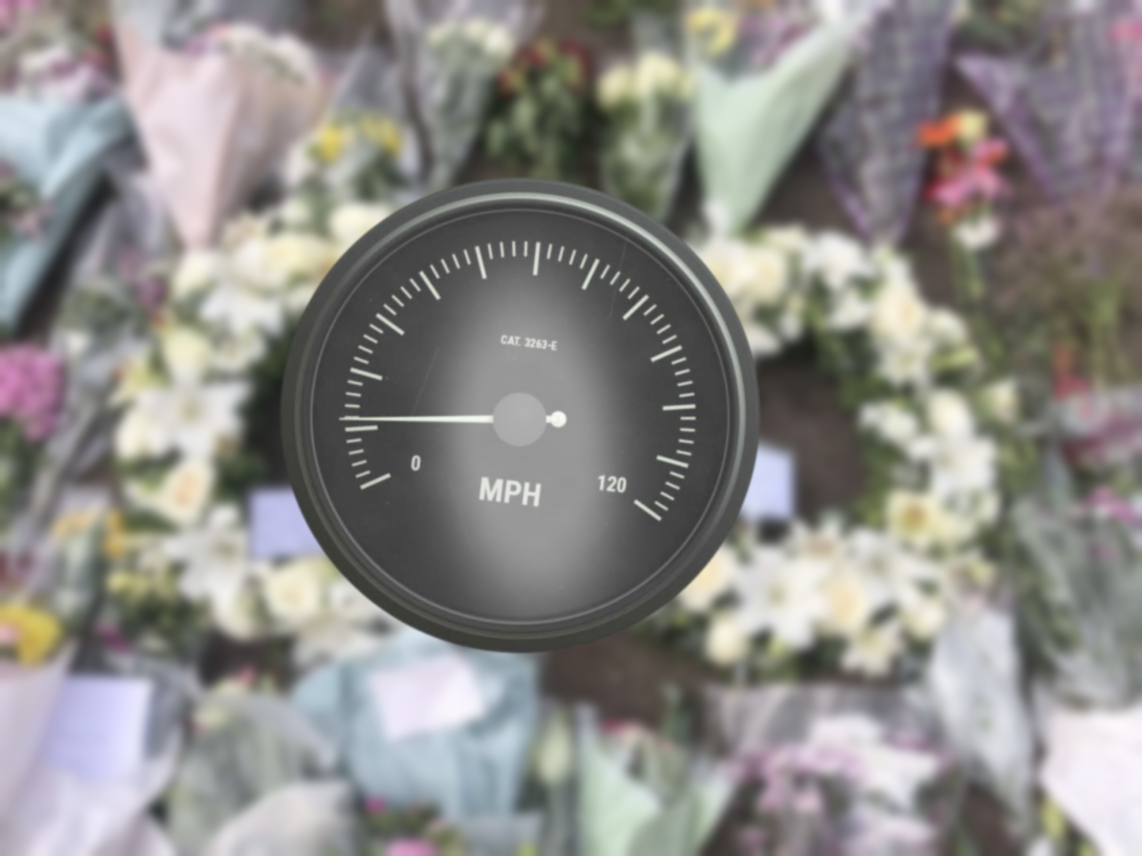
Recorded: 12; mph
